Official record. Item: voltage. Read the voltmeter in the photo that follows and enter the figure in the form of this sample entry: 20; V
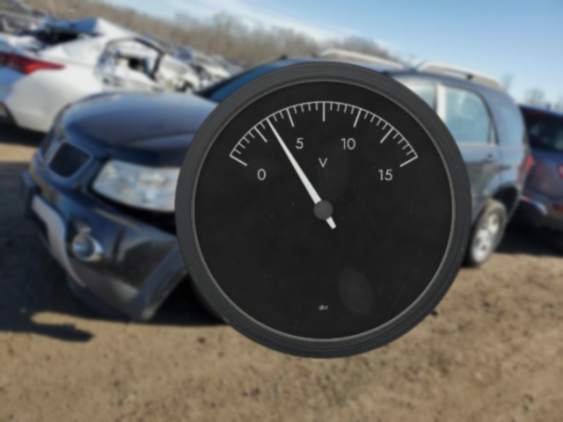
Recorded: 3.5; V
